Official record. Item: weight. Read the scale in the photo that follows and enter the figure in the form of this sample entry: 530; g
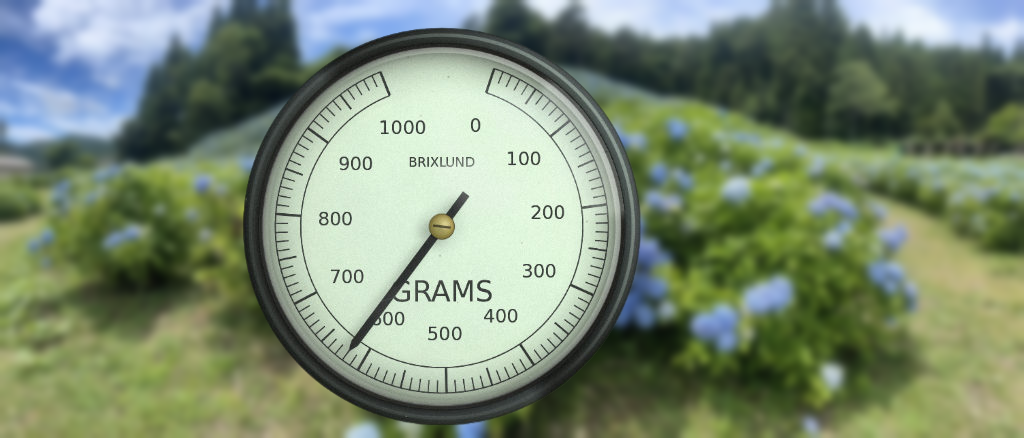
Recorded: 620; g
